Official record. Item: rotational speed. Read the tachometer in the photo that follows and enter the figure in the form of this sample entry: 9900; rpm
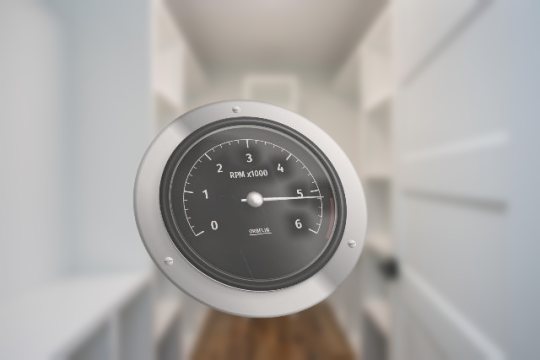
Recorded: 5200; rpm
